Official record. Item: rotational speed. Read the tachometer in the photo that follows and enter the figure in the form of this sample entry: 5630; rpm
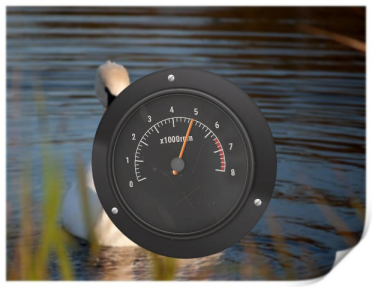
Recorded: 5000; rpm
